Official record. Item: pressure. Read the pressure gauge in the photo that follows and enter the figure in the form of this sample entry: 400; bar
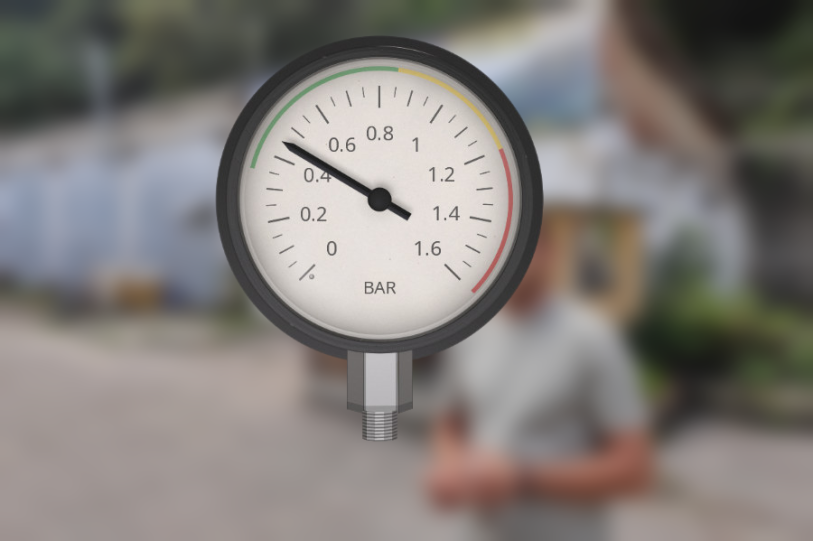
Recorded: 0.45; bar
